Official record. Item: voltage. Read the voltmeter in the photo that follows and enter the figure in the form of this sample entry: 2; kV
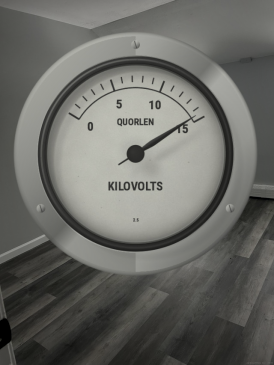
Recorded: 14.5; kV
